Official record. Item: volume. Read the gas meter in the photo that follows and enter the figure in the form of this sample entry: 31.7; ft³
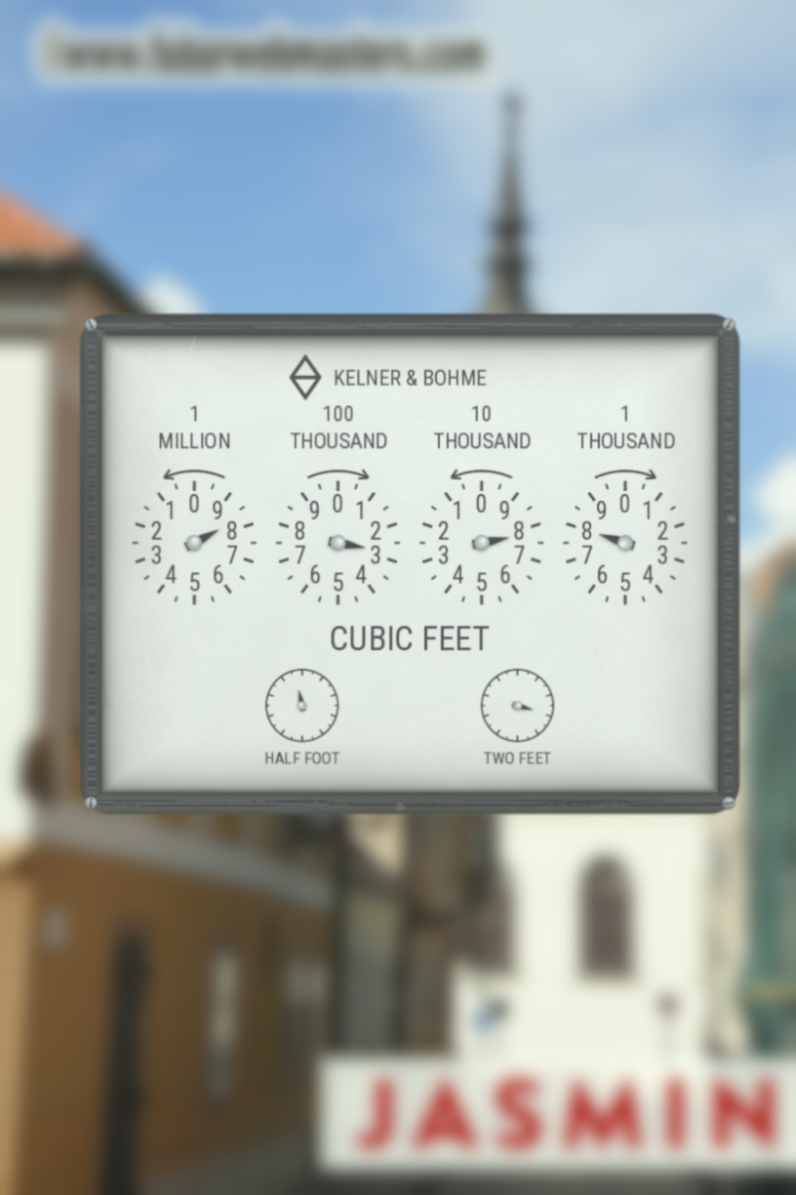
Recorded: 827800; ft³
